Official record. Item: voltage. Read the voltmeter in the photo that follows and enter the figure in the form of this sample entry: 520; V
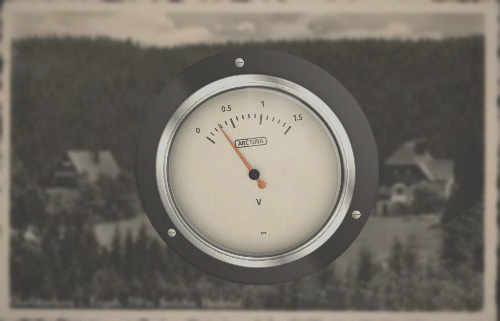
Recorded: 0.3; V
